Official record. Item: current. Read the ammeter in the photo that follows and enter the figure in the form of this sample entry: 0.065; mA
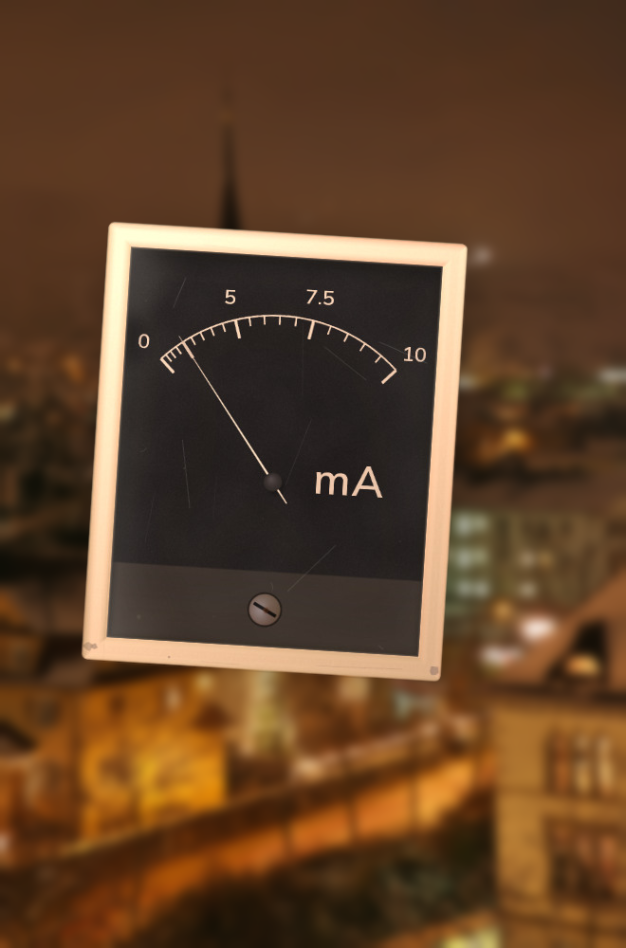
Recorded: 2.5; mA
